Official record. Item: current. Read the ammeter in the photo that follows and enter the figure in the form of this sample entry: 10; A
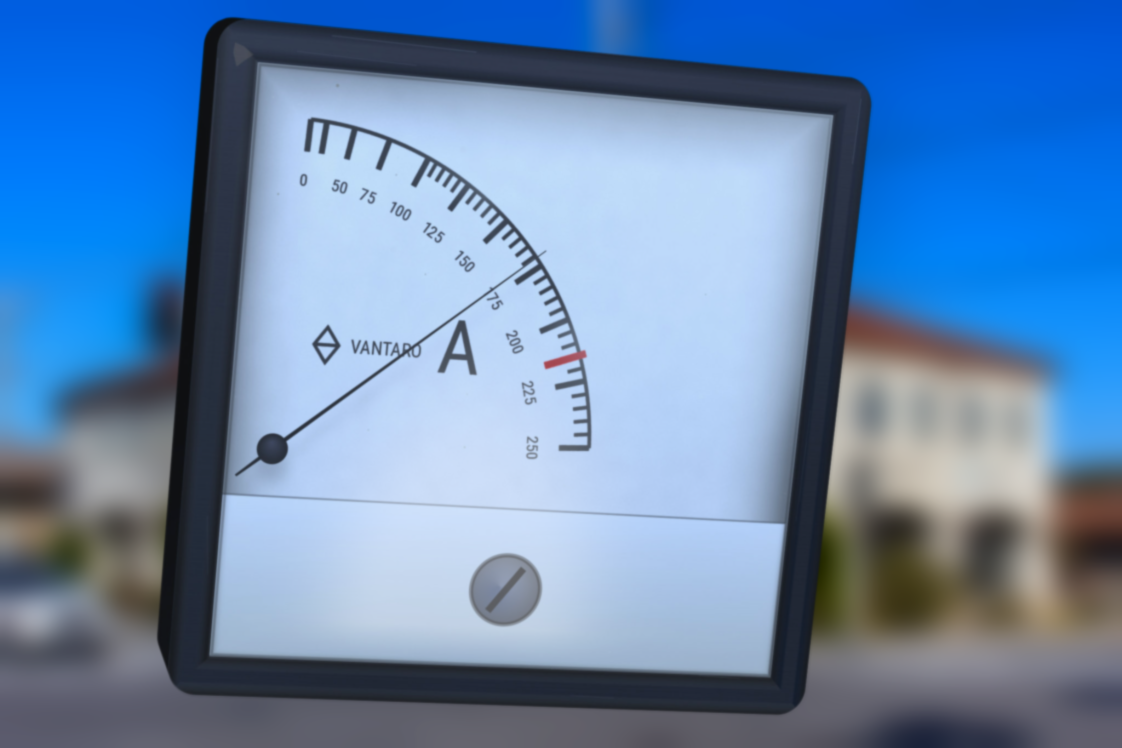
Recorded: 170; A
